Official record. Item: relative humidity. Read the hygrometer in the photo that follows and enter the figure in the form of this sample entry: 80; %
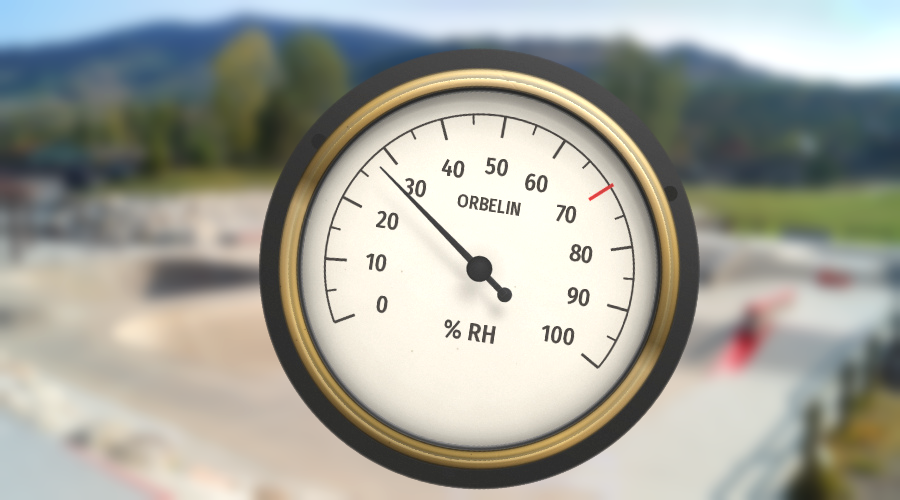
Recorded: 27.5; %
